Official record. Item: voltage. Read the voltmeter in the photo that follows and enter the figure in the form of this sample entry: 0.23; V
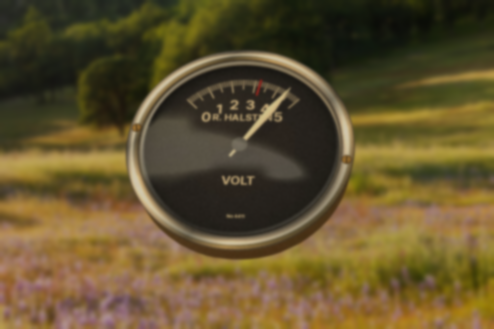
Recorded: 4.5; V
